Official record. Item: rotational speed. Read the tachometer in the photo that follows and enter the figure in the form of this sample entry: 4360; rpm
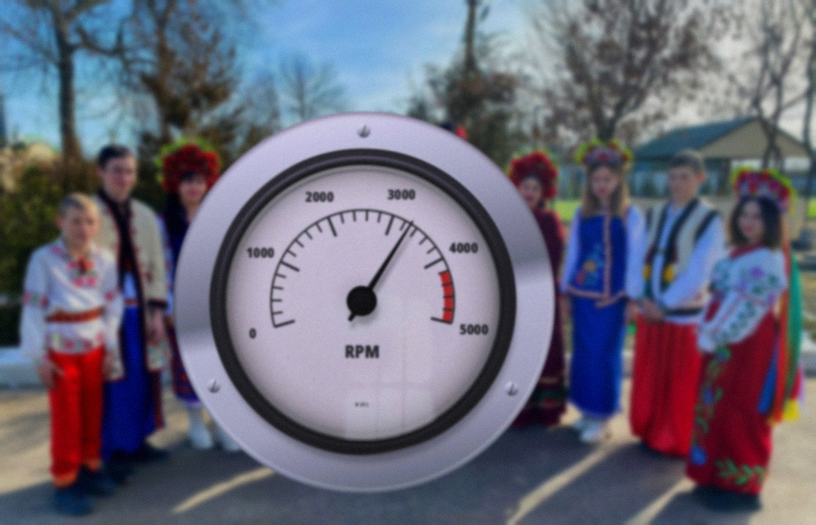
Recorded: 3300; rpm
